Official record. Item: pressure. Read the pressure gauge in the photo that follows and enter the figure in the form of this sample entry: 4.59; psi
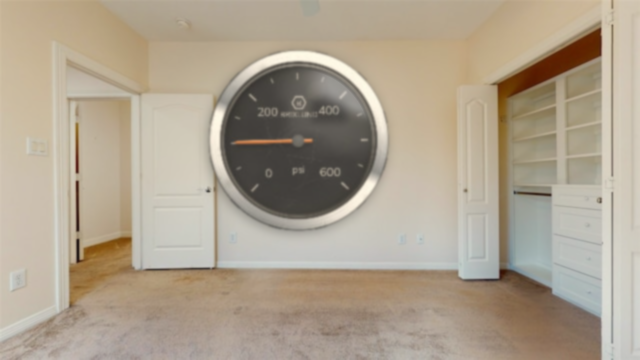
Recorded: 100; psi
